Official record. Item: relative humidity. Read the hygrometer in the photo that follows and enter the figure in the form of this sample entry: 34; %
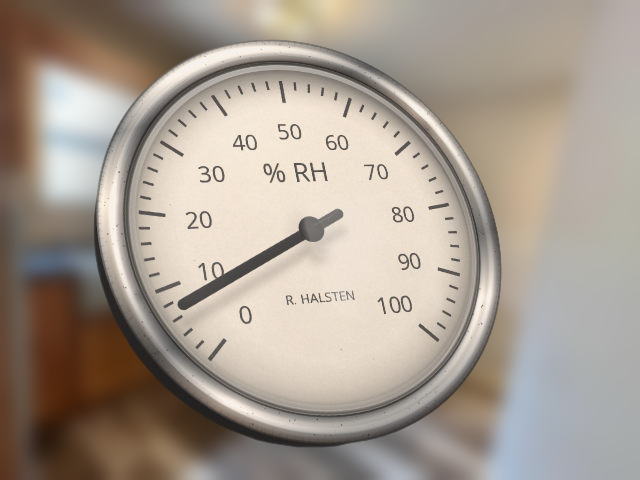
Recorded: 7; %
